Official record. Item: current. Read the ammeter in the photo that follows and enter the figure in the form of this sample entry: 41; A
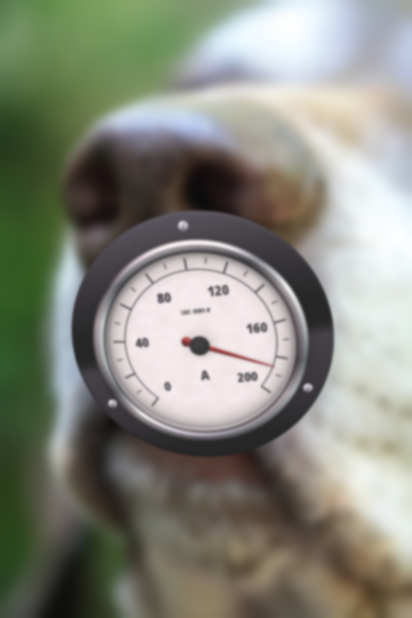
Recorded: 185; A
